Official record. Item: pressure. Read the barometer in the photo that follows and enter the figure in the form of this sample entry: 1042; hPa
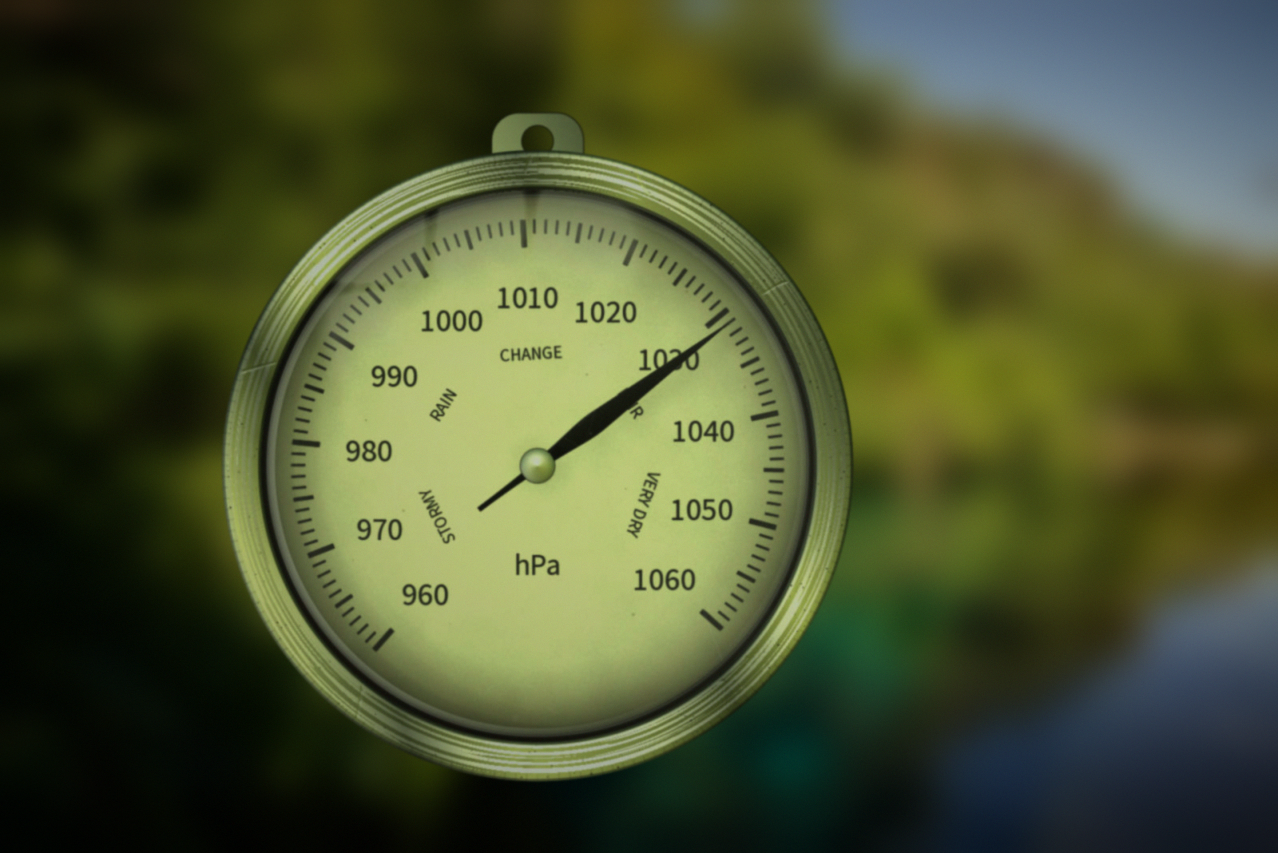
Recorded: 1031; hPa
